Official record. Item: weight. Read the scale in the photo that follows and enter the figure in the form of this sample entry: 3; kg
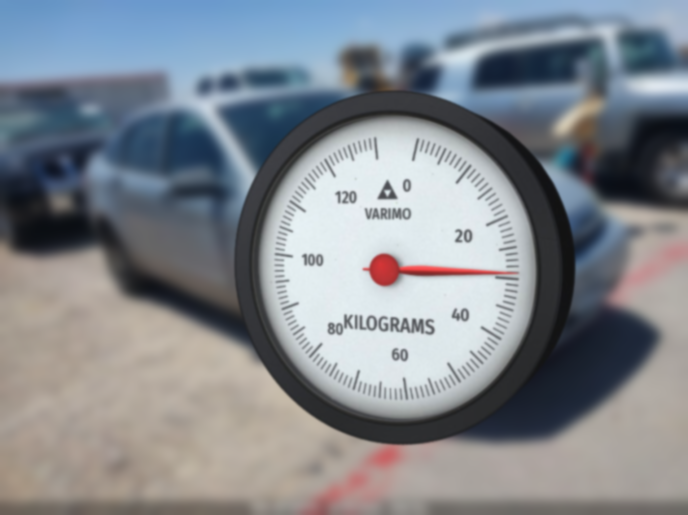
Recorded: 29; kg
